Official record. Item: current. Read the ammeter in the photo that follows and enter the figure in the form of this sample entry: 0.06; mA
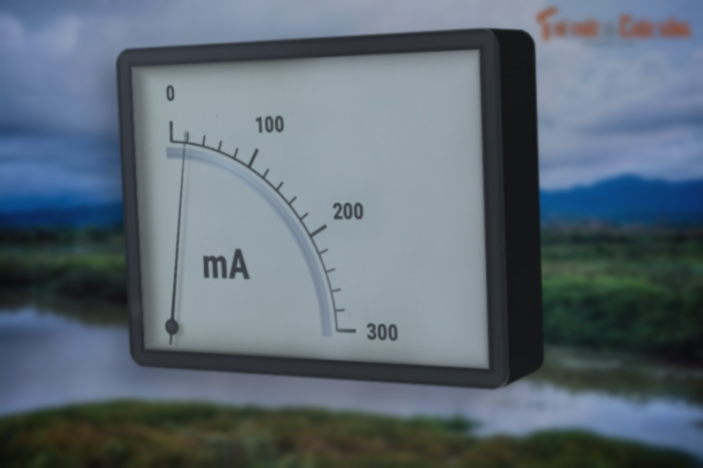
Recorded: 20; mA
